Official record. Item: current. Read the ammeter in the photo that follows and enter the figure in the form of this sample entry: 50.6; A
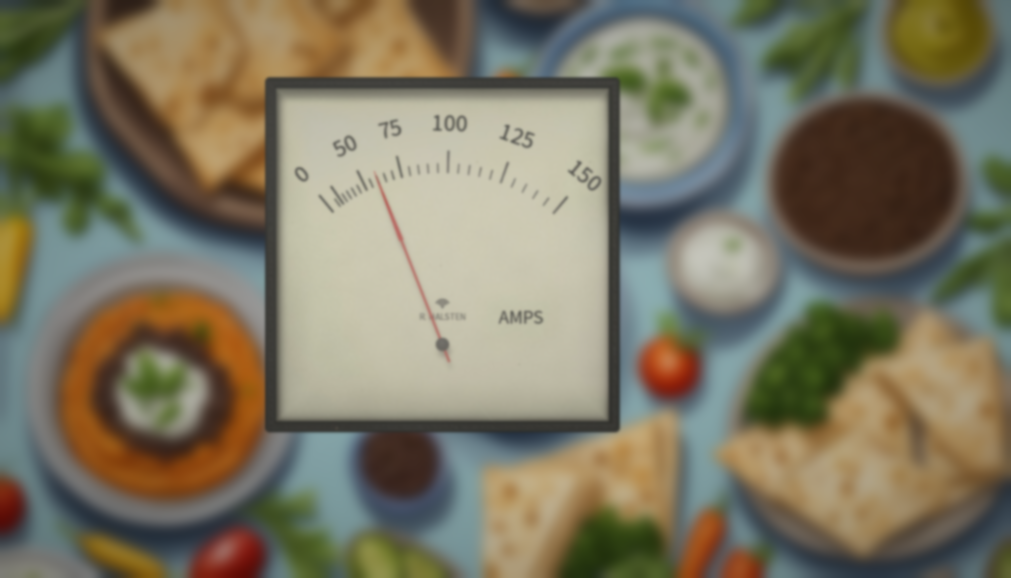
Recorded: 60; A
